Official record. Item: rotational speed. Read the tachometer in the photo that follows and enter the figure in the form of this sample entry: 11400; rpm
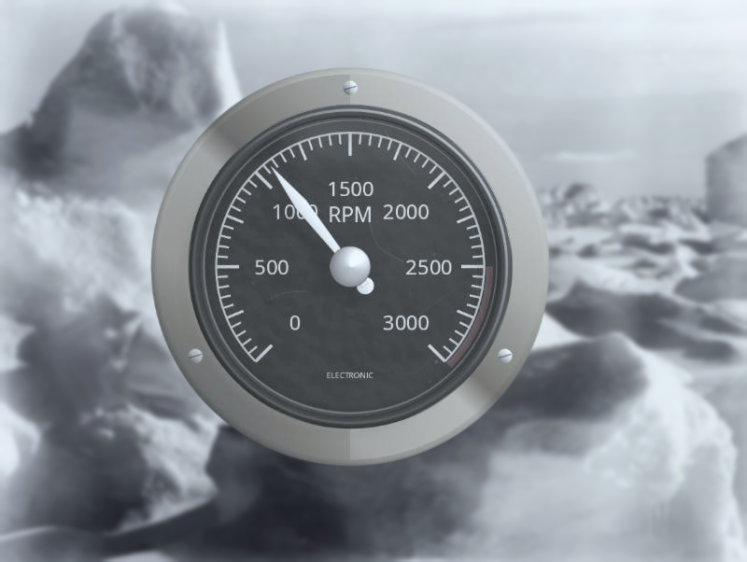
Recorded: 1075; rpm
